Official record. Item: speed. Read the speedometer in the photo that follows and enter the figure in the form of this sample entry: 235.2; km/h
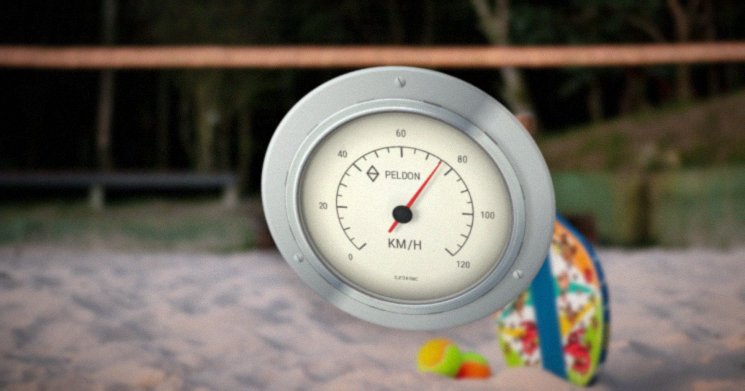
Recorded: 75; km/h
